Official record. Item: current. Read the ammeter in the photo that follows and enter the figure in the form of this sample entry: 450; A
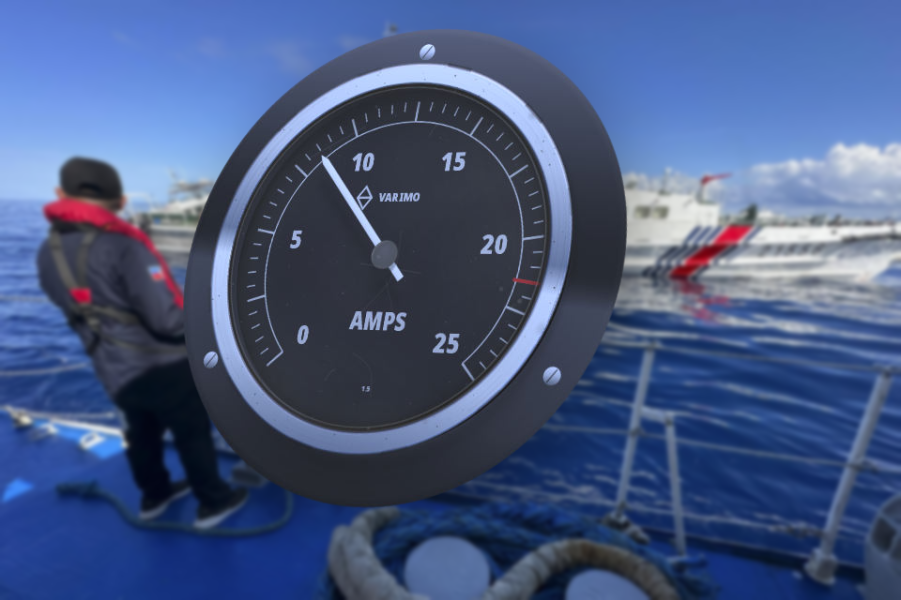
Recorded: 8.5; A
